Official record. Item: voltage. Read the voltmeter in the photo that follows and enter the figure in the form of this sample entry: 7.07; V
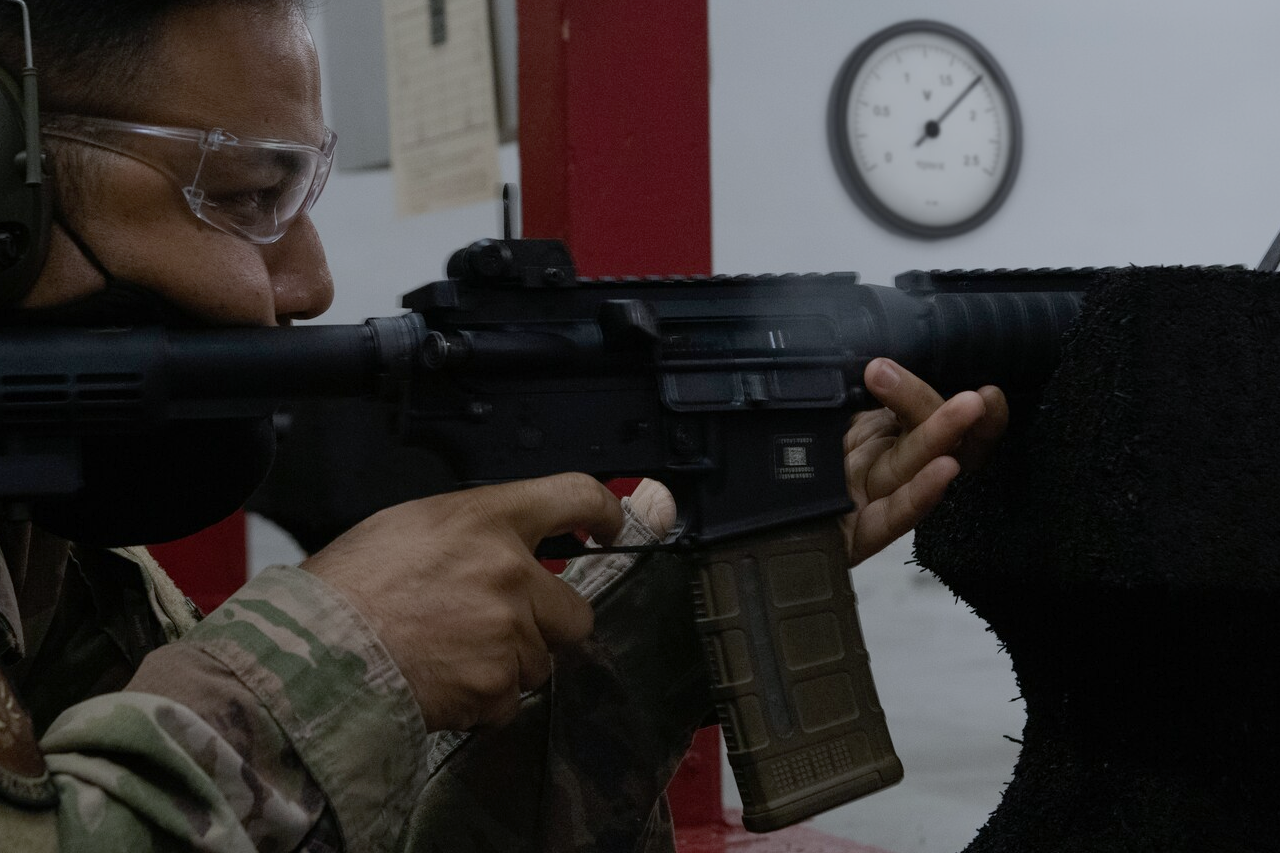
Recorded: 1.75; V
